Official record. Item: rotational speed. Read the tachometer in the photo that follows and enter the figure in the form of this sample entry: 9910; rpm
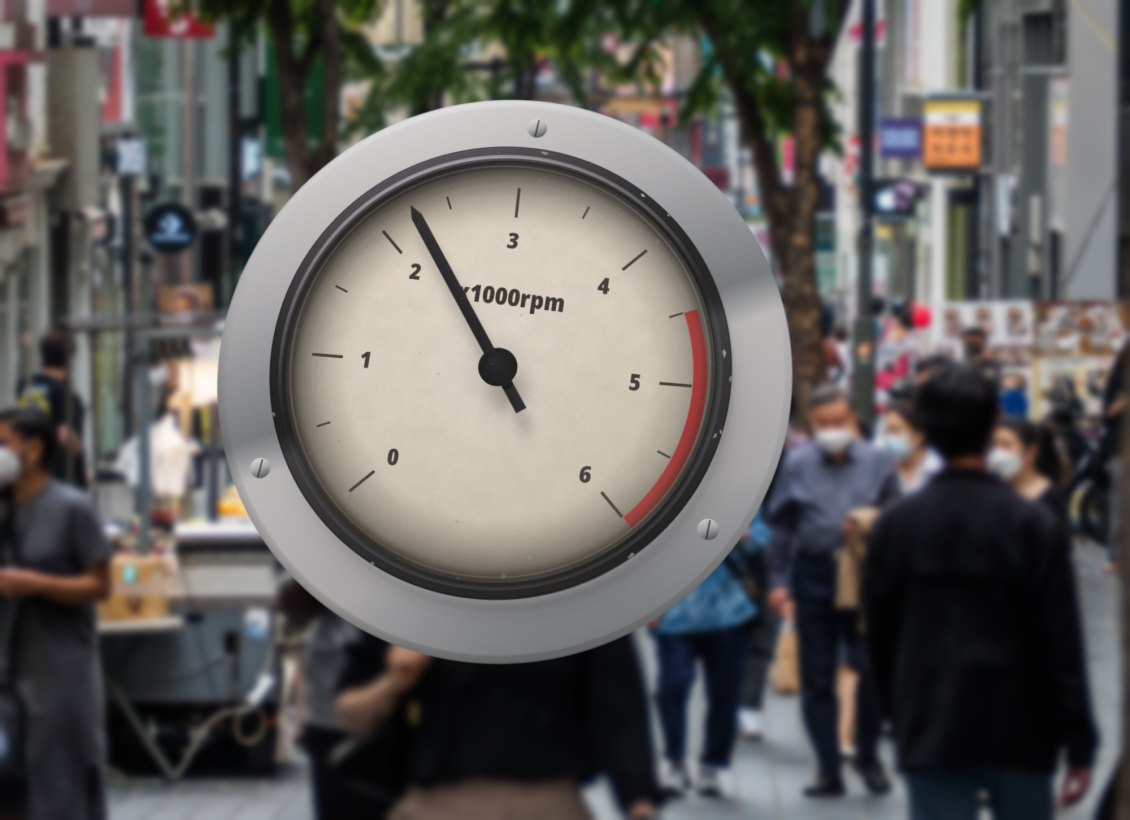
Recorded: 2250; rpm
